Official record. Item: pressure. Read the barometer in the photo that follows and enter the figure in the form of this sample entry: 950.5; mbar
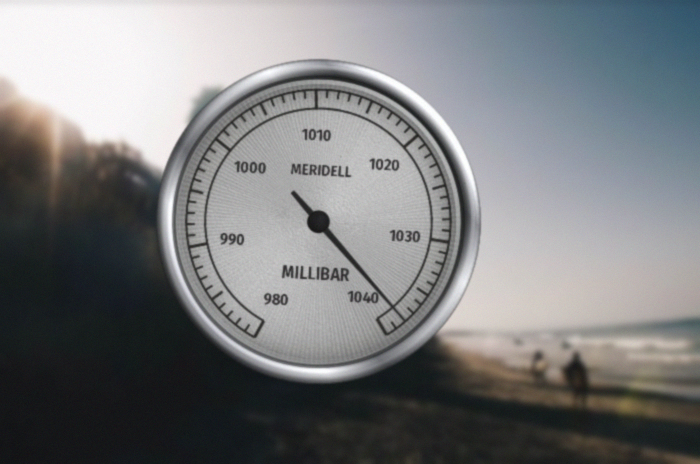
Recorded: 1038; mbar
